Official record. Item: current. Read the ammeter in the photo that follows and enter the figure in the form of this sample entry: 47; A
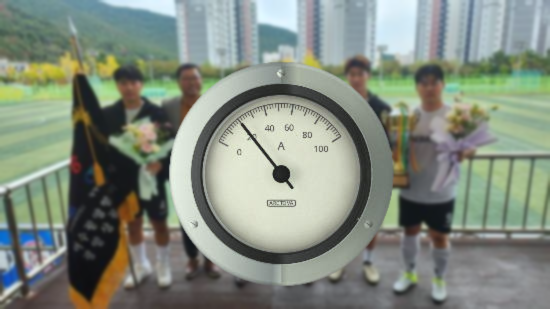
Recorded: 20; A
